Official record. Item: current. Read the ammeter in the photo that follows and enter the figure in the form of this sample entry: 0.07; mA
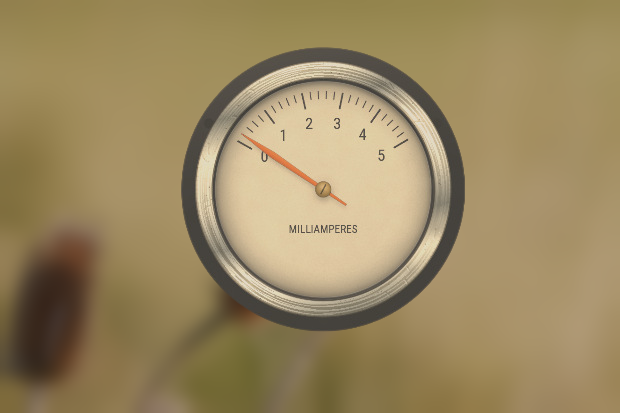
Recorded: 0.2; mA
